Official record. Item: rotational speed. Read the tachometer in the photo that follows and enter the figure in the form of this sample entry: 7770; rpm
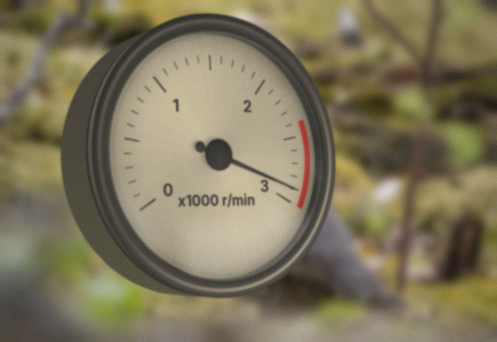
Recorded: 2900; rpm
